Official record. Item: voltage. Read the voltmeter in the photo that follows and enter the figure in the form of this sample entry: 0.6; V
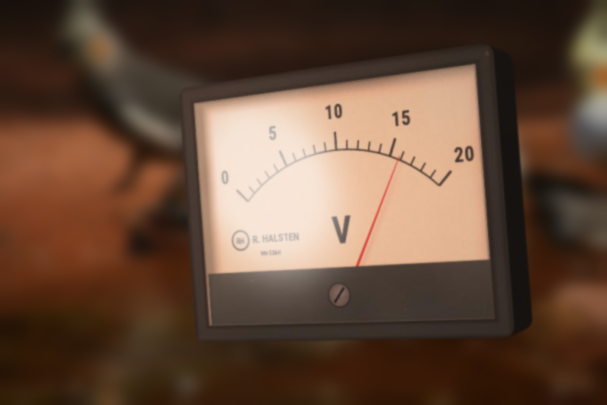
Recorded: 16; V
